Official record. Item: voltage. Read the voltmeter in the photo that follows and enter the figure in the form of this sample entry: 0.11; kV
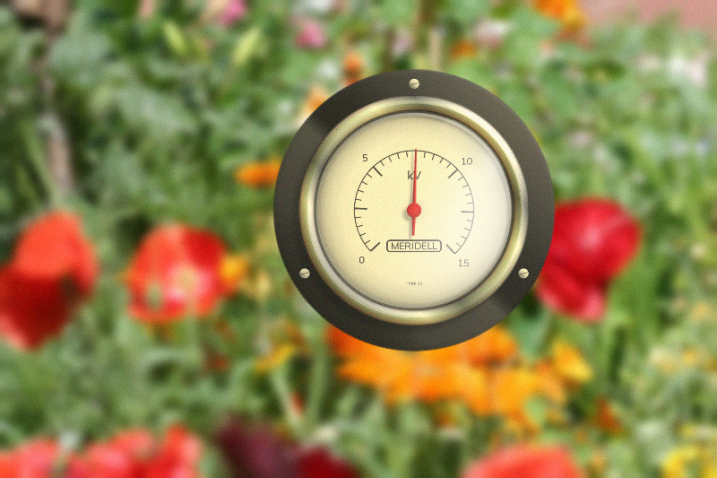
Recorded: 7.5; kV
